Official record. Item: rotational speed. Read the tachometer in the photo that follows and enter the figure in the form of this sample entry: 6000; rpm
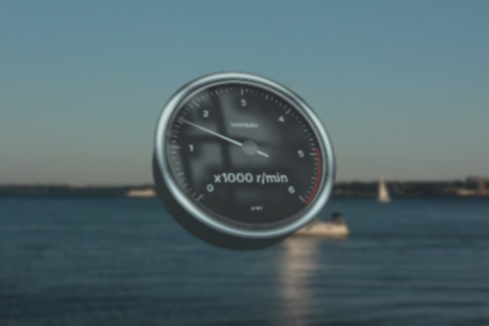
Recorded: 1500; rpm
